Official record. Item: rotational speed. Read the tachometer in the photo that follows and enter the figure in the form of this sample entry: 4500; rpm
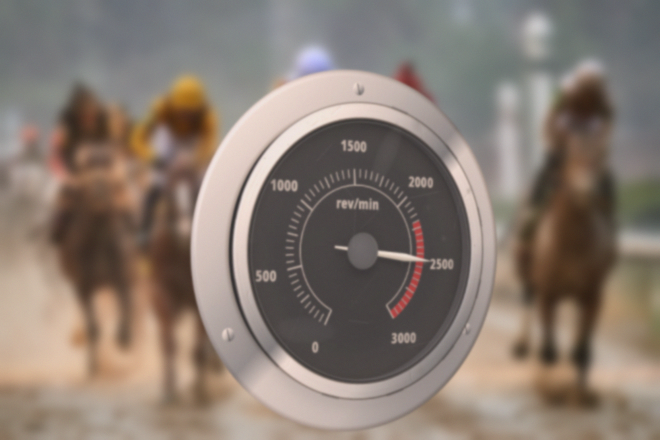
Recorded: 2500; rpm
